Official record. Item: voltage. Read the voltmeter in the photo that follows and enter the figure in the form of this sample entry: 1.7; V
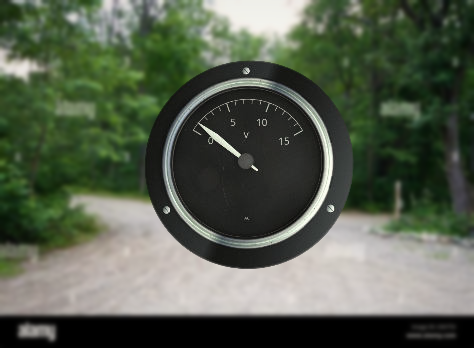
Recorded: 1; V
